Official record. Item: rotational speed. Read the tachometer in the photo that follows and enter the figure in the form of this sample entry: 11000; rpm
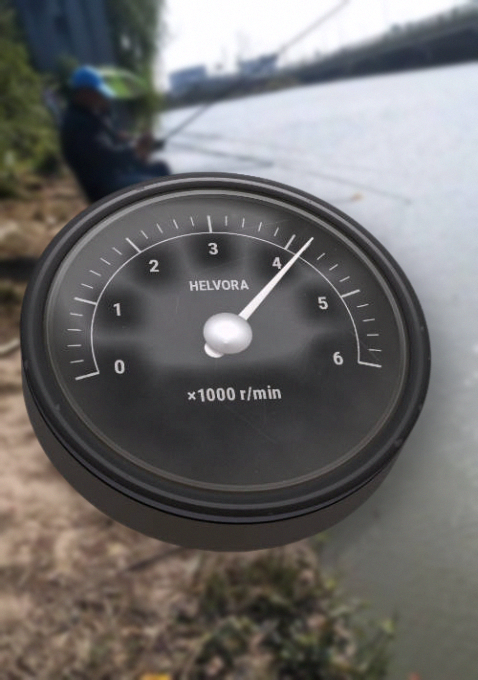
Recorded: 4200; rpm
